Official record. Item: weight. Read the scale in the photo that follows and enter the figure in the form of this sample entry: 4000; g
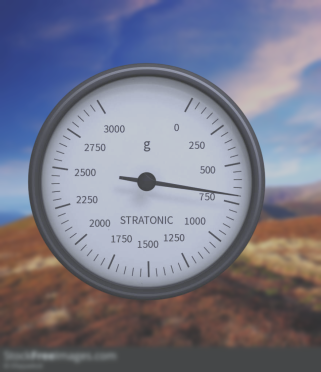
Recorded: 700; g
